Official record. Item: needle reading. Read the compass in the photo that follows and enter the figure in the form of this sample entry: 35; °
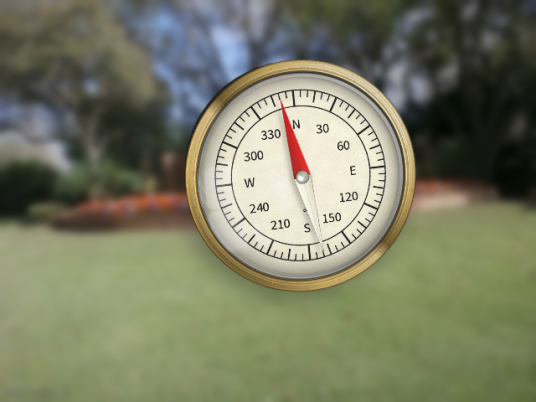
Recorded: 350; °
